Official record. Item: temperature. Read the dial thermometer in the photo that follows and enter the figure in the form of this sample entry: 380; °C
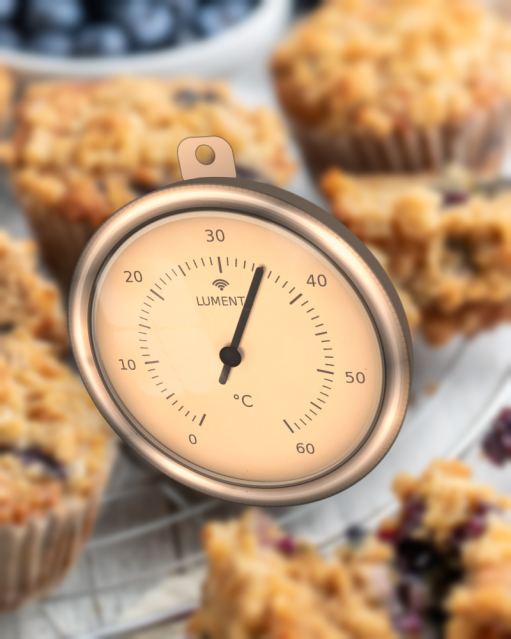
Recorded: 35; °C
